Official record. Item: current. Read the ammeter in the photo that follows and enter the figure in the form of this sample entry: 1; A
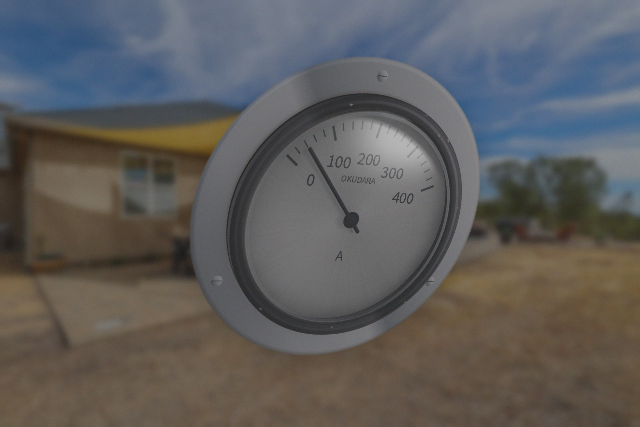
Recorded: 40; A
